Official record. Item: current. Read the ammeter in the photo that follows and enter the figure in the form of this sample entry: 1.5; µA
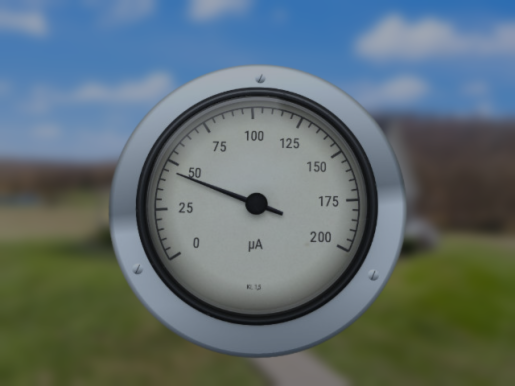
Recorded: 45; µA
